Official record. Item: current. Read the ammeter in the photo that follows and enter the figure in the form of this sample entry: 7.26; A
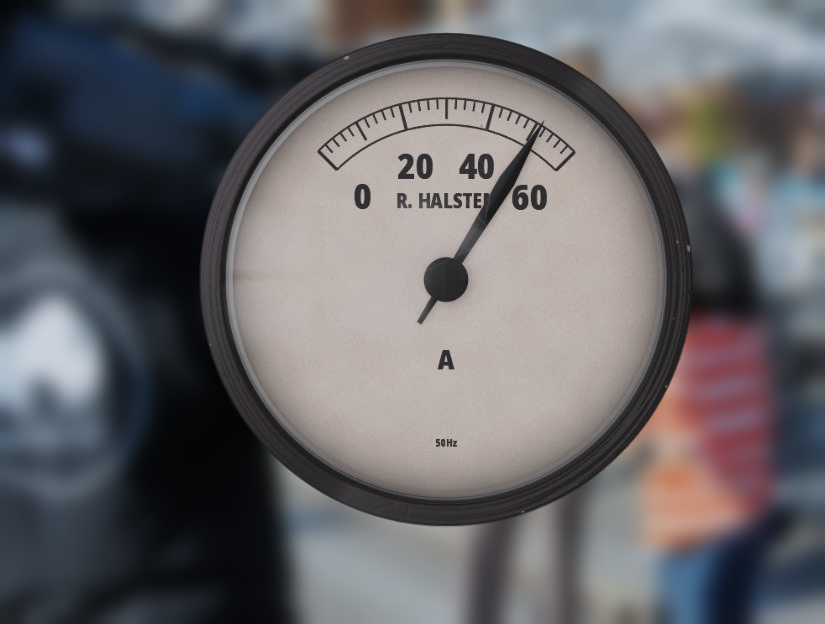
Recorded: 51; A
